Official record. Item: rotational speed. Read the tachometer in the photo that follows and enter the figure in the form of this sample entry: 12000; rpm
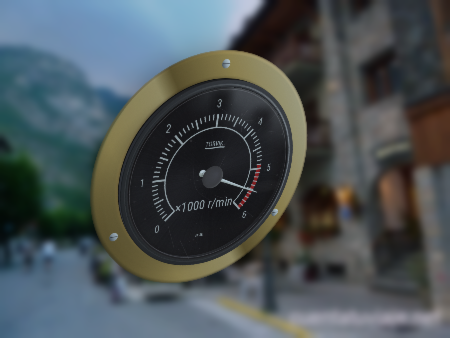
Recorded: 5500; rpm
